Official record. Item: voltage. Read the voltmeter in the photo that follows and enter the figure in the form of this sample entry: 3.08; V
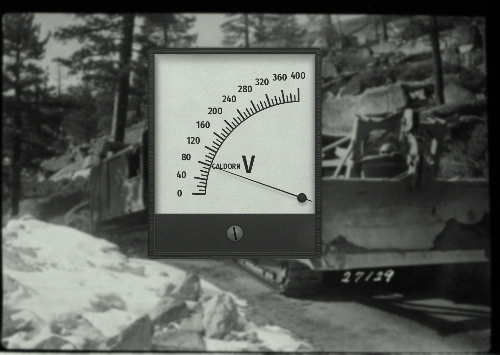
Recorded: 80; V
